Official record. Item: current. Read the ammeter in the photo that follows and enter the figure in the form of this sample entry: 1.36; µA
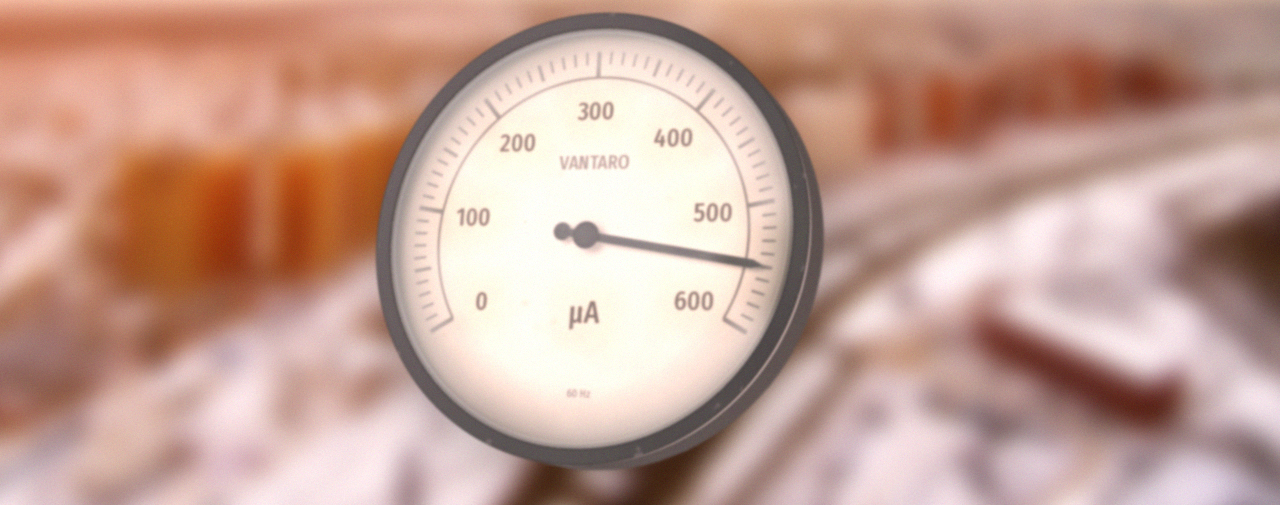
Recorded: 550; µA
